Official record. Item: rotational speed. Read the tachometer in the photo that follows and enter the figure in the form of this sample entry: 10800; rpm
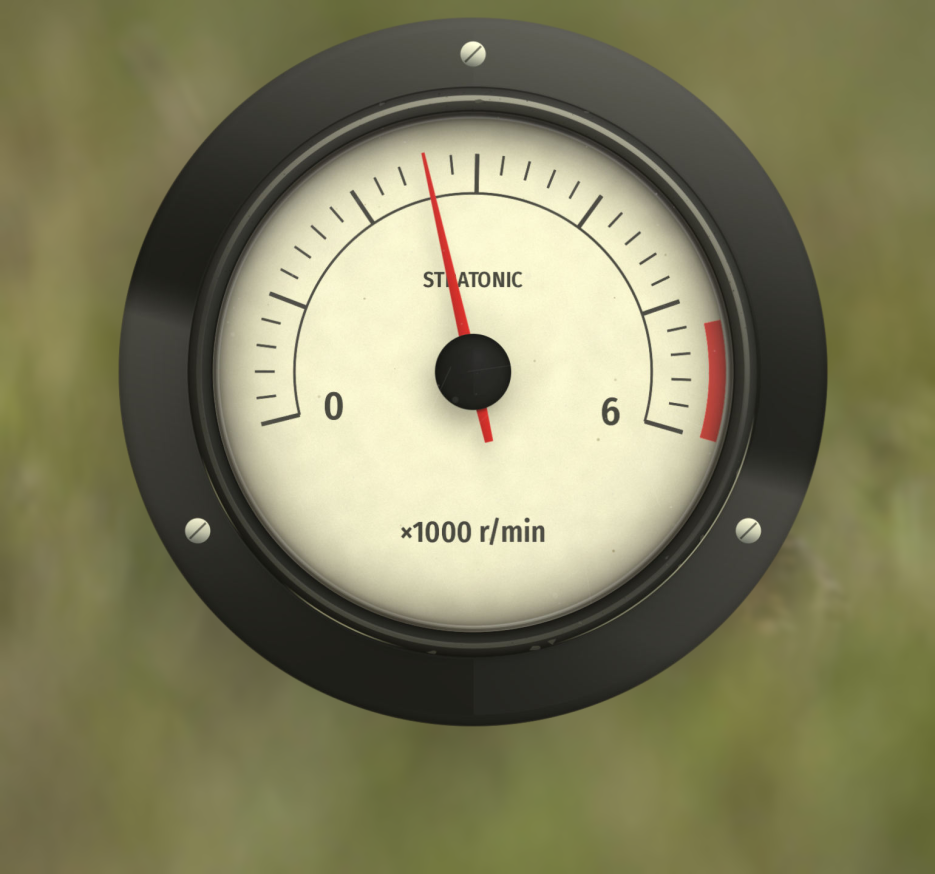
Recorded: 2600; rpm
